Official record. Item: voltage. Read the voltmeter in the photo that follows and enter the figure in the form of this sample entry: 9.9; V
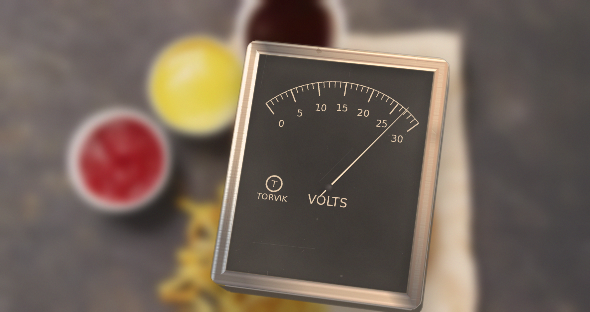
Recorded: 27; V
